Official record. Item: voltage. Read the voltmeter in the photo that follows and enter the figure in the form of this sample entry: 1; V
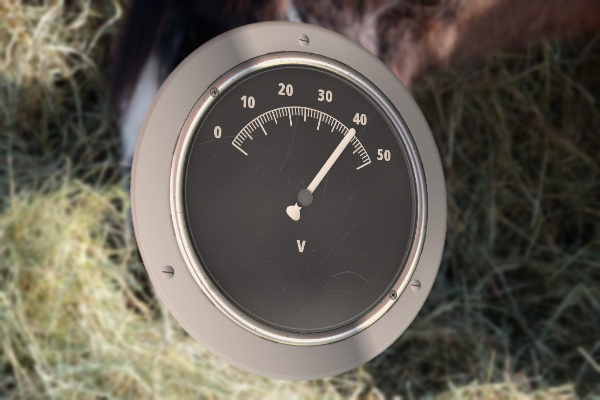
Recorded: 40; V
